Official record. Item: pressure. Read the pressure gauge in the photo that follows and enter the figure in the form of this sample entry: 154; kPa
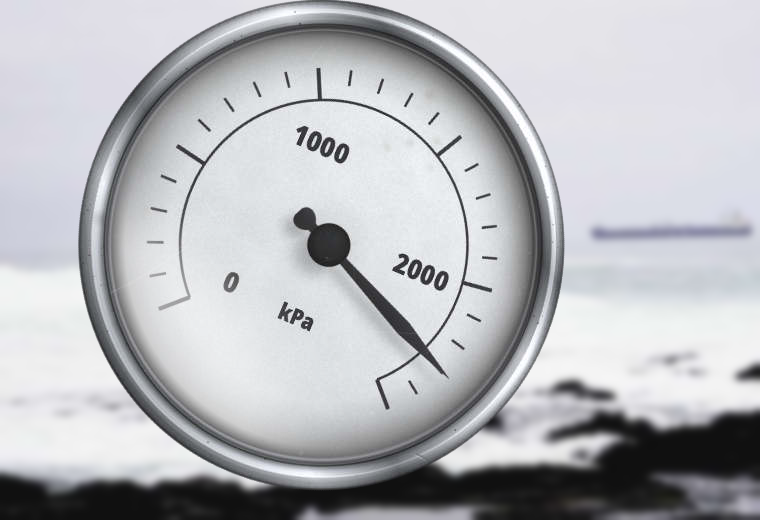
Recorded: 2300; kPa
